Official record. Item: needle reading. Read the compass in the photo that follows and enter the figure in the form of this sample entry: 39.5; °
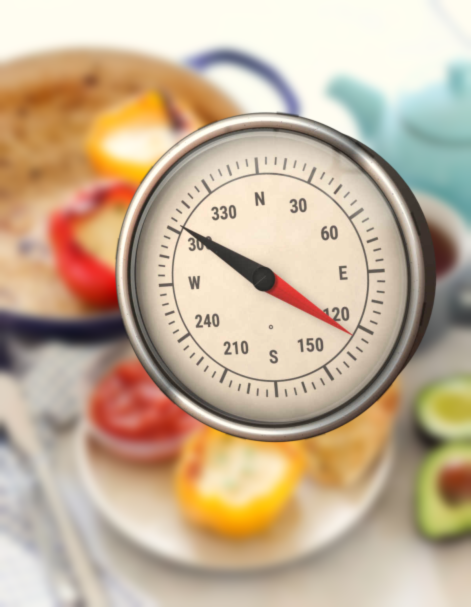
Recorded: 125; °
